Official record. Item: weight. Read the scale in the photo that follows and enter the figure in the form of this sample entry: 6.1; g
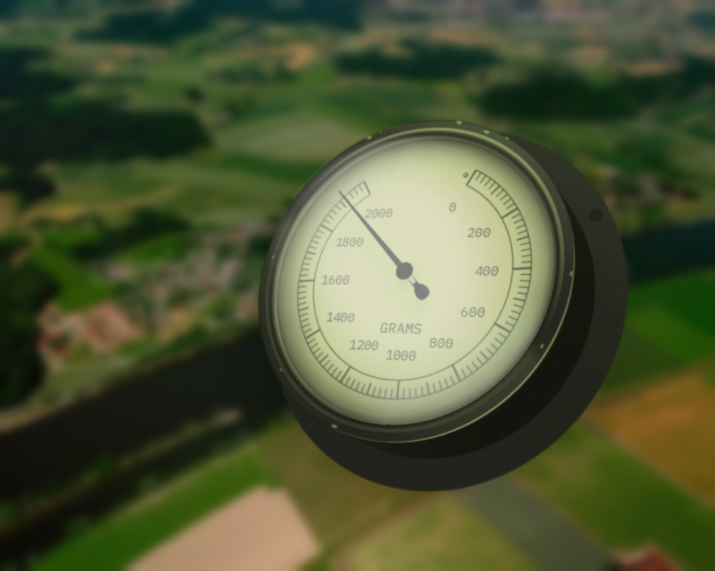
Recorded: 1920; g
